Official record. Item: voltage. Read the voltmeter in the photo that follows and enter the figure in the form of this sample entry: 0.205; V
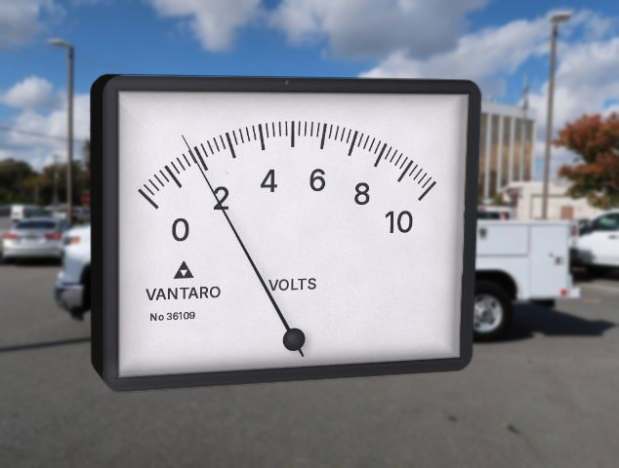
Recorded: 1.8; V
